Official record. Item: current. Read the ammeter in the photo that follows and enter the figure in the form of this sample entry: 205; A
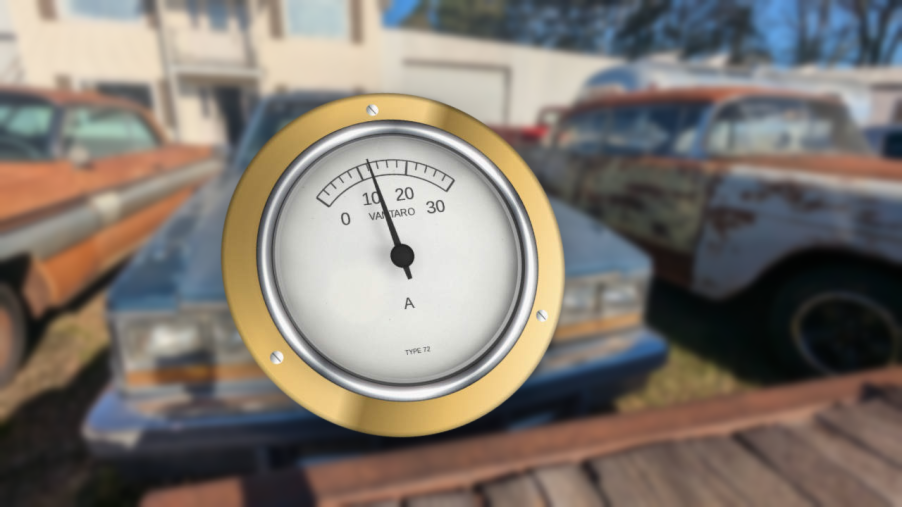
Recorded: 12; A
